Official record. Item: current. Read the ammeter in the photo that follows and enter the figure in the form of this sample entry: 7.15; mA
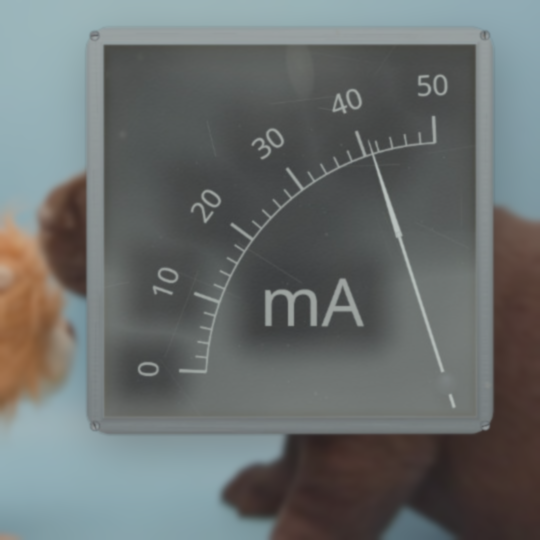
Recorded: 41; mA
